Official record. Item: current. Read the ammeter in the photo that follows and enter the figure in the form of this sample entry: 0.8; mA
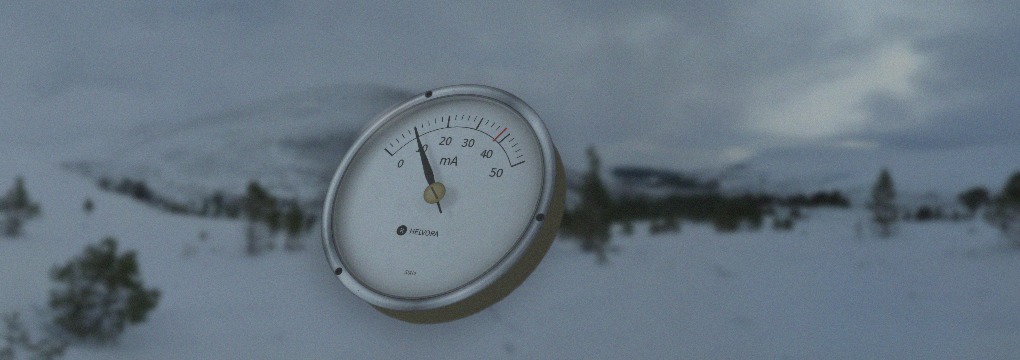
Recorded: 10; mA
